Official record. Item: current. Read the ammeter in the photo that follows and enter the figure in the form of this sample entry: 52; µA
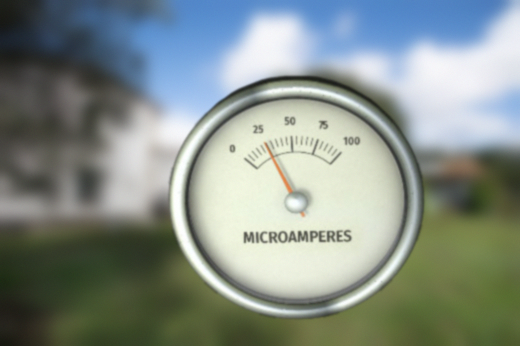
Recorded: 25; µA
